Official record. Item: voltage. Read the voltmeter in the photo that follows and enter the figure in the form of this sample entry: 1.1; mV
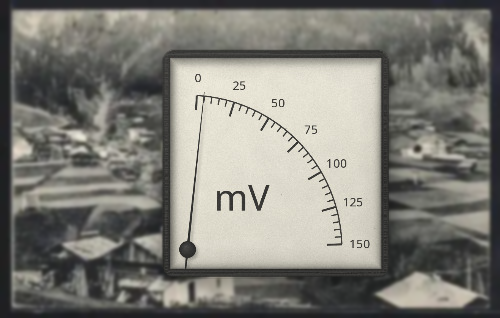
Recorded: 5; mV
